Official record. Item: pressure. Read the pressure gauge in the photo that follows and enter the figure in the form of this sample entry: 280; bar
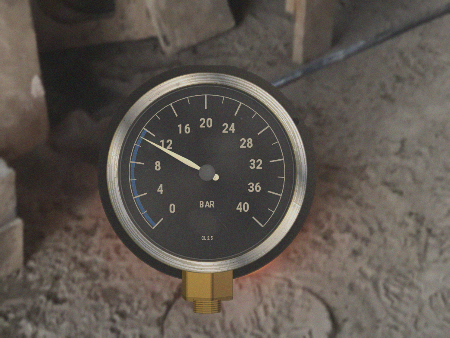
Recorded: 11; bar
